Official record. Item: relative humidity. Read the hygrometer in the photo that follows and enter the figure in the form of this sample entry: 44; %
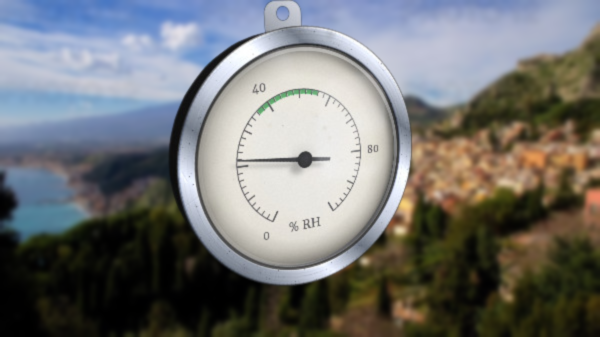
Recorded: 22; %
